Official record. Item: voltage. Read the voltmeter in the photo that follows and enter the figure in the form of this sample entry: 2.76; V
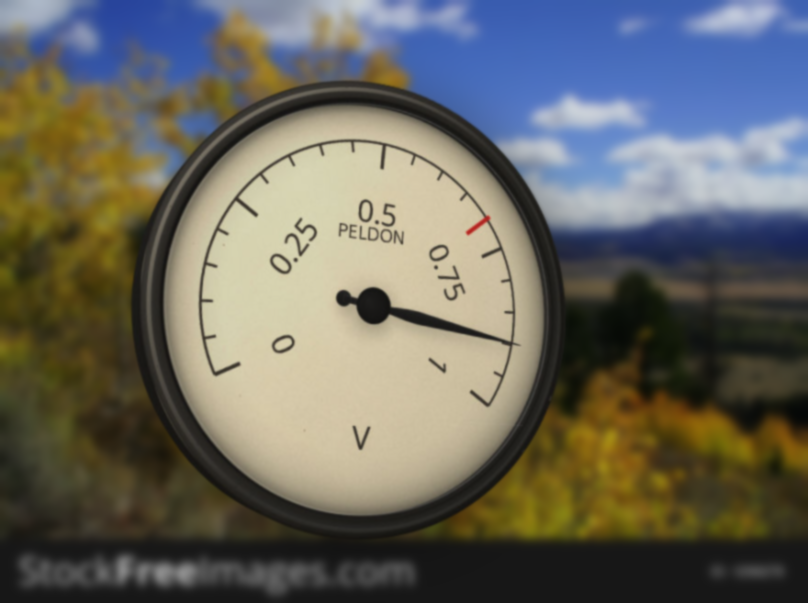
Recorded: 0.9; V
